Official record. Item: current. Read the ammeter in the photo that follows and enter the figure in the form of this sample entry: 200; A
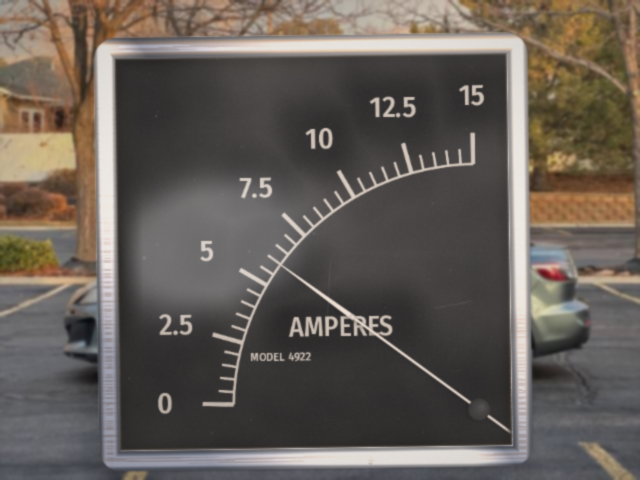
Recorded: 6; A
